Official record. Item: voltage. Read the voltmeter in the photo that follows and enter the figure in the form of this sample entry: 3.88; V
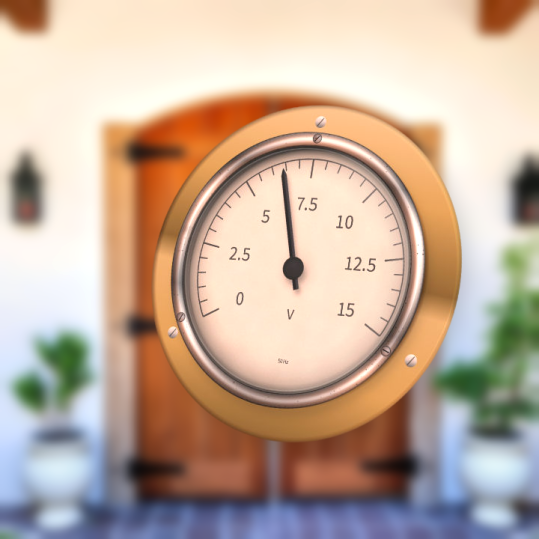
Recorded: 6.5; V
